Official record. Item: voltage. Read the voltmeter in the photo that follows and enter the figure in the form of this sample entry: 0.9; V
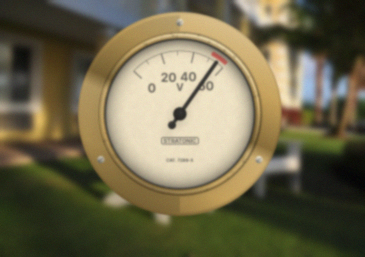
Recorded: 55; V
